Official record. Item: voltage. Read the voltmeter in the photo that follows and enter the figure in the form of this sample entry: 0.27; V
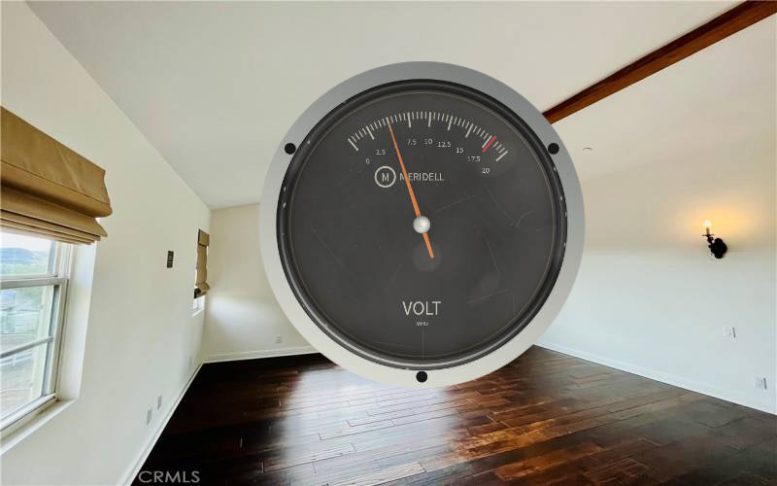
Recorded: 5; V
